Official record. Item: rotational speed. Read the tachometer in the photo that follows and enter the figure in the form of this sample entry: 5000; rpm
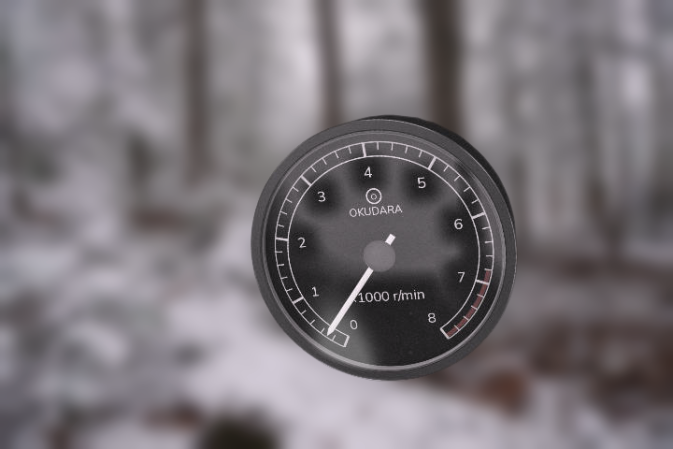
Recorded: 300; rpm
